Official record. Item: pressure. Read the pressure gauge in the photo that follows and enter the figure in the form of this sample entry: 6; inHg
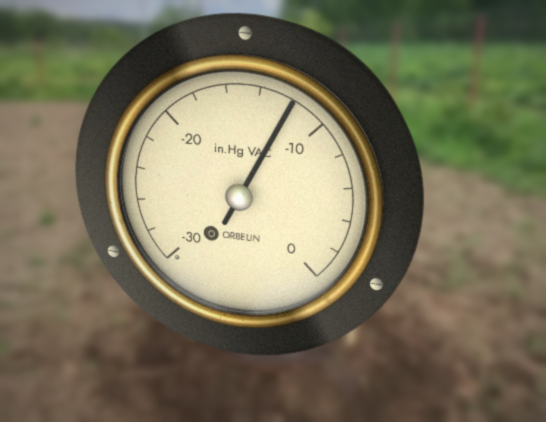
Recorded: -12; inHg
